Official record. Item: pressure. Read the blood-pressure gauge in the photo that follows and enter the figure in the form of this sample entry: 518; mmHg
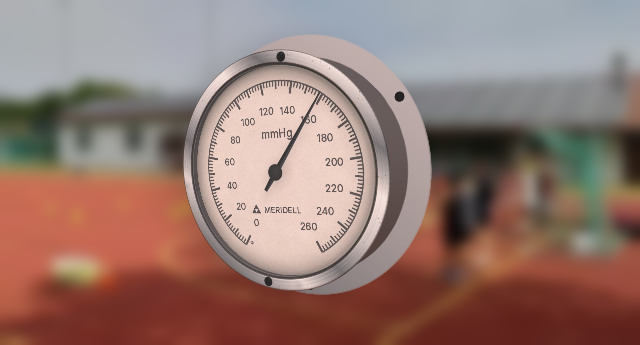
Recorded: 160; mmHg
